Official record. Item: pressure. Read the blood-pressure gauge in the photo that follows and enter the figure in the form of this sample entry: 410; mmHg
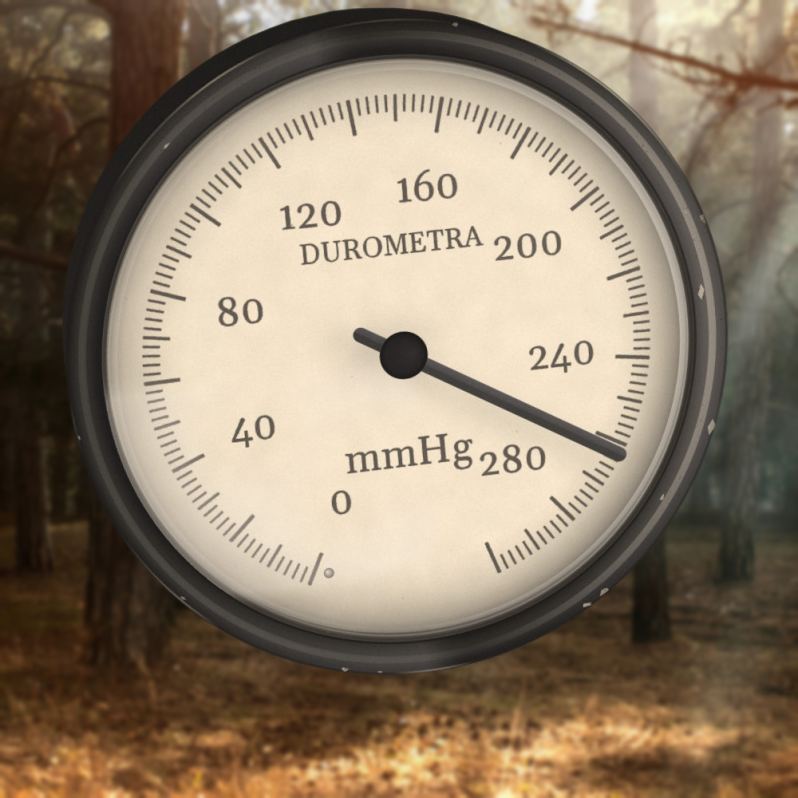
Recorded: 262; mmHg
